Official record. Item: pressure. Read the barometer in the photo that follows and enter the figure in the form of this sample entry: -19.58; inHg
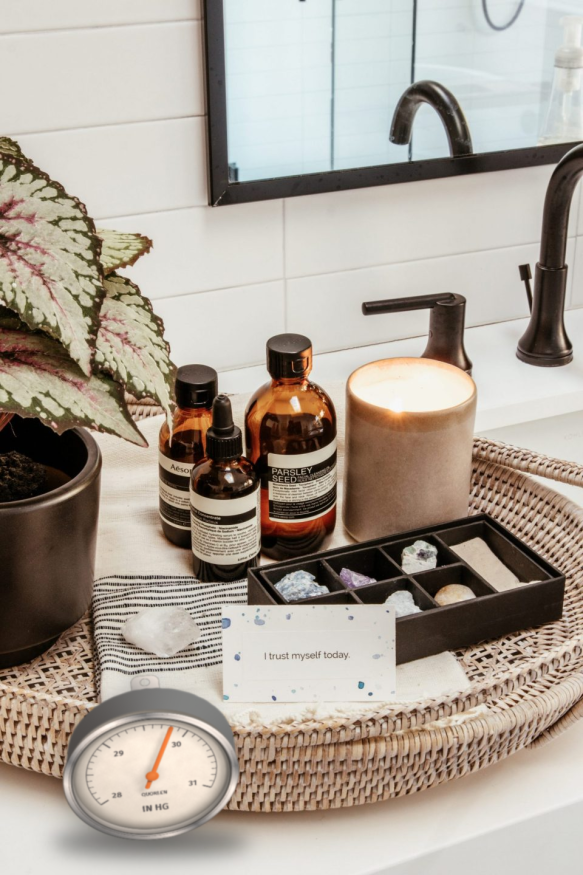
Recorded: 29.8; inHg
